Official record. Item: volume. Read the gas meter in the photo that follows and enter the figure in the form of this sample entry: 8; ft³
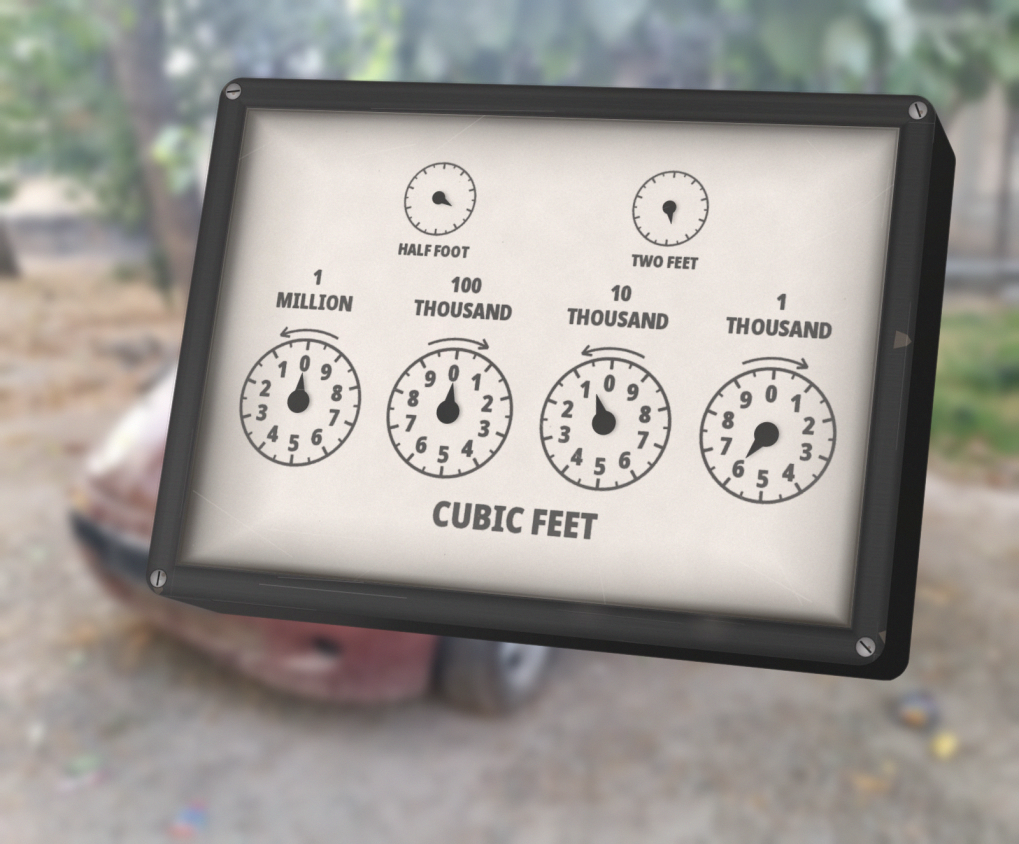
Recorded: 600; ft³
